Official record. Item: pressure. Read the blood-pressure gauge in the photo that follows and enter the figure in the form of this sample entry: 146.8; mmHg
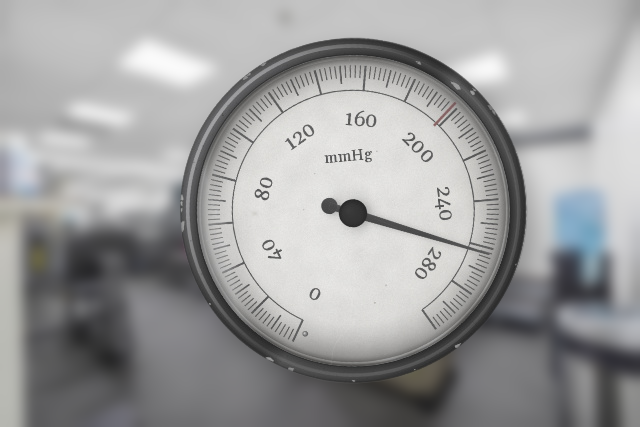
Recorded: 262; mmHg
